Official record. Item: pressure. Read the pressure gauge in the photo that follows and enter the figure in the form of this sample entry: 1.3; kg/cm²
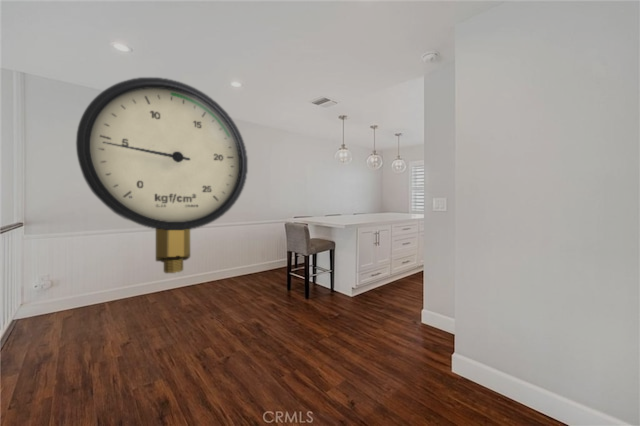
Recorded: 4.5; kg/cm²
